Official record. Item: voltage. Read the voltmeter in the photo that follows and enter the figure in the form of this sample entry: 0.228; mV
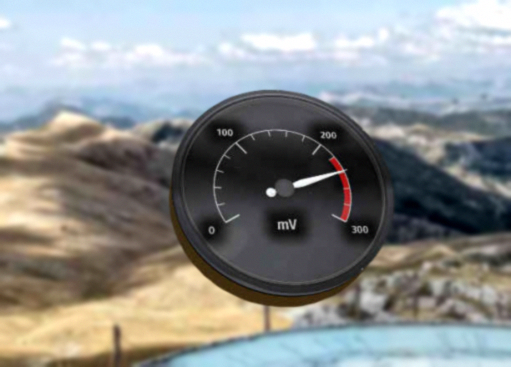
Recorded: 240; mV
